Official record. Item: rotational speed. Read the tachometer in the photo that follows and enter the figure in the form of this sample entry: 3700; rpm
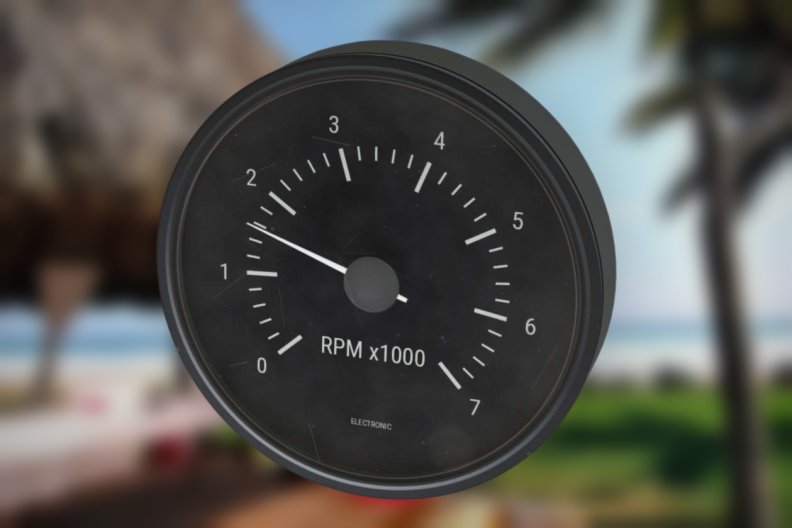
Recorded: 1600; rpm
